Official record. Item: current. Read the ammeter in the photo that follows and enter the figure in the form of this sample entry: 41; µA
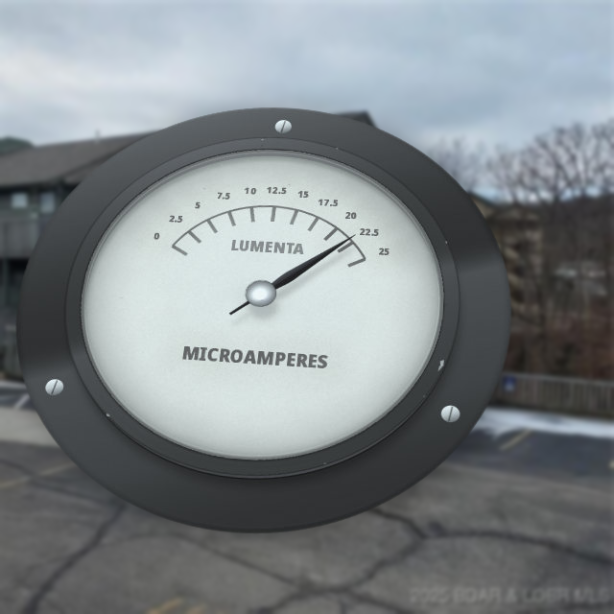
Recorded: 22.5; µA
